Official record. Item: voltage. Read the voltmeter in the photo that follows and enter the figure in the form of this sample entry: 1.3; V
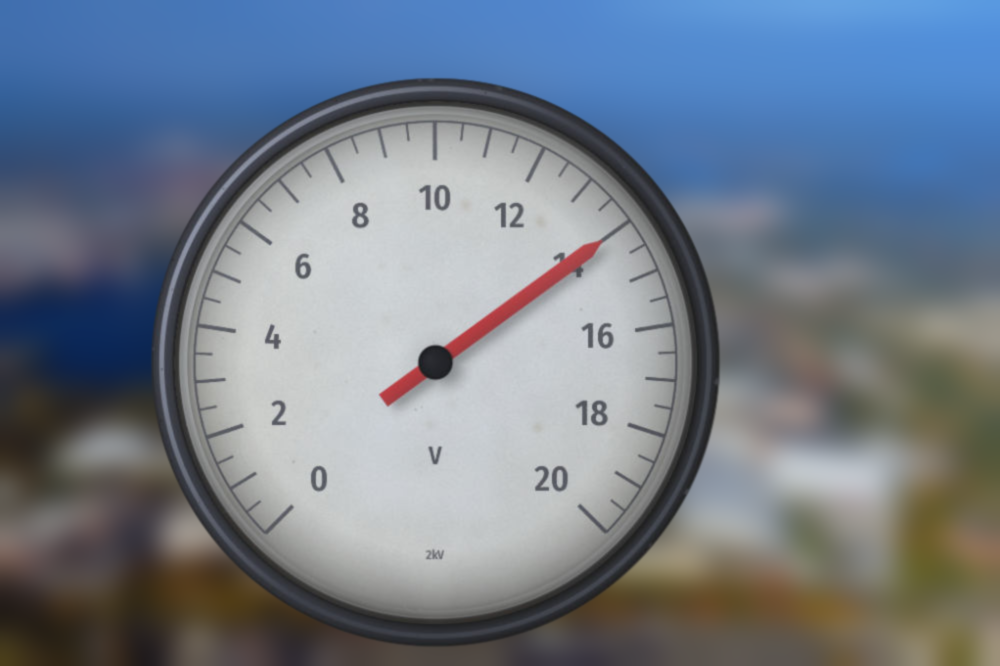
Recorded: 14; V
